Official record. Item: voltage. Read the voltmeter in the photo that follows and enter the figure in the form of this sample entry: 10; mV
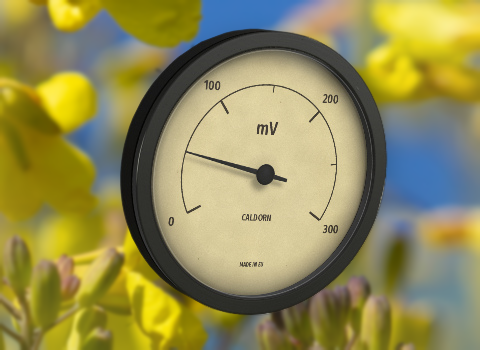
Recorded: 50; mV
